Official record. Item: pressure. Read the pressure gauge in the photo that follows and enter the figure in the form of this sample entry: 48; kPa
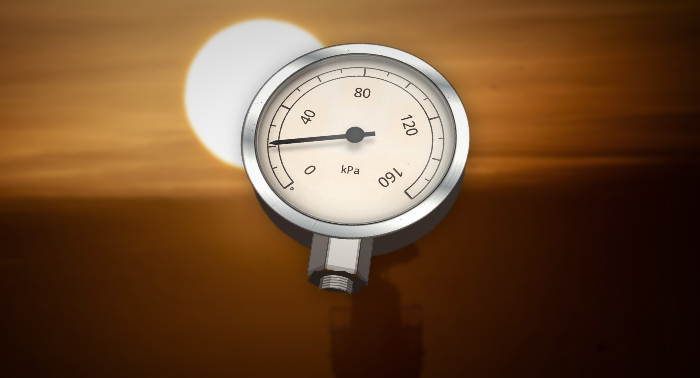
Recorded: 20; kPa
